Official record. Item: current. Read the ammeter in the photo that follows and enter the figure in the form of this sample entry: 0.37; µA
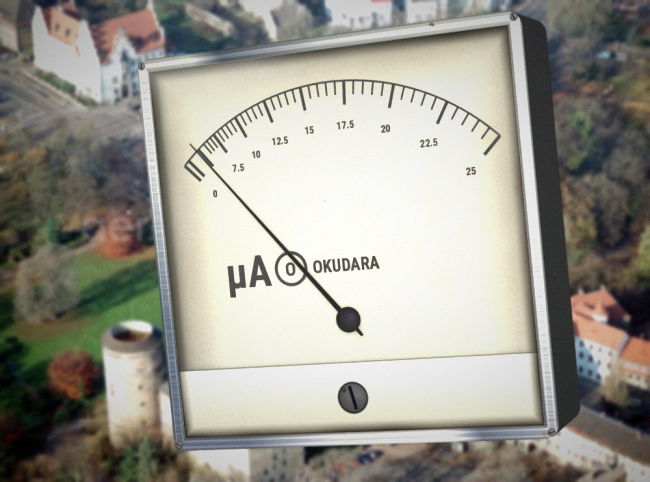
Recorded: 5; µA
